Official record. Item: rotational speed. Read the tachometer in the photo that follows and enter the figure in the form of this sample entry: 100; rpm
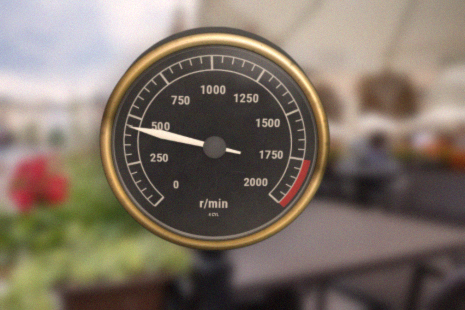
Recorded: 450; rpm
